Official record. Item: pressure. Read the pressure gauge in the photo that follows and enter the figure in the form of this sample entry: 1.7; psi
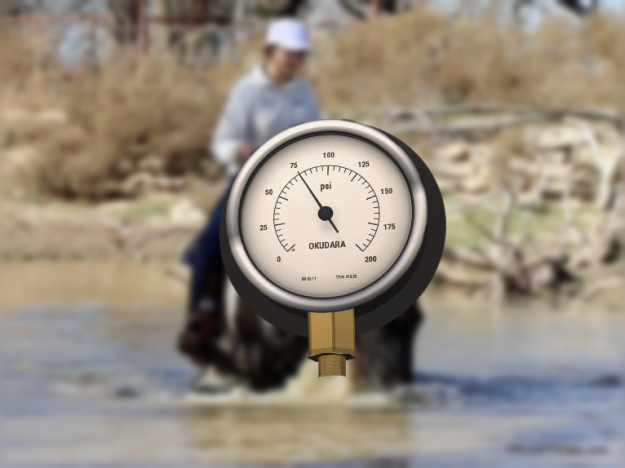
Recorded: 75; psi
